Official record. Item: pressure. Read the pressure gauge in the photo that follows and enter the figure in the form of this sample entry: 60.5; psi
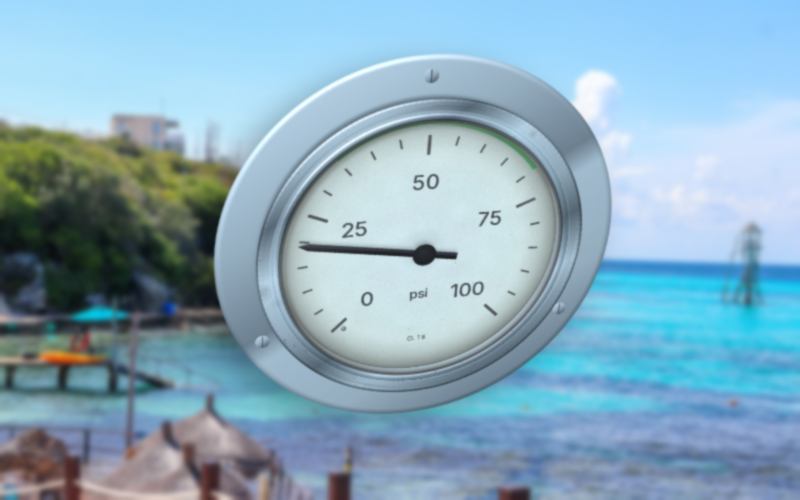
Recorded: 20; psi
